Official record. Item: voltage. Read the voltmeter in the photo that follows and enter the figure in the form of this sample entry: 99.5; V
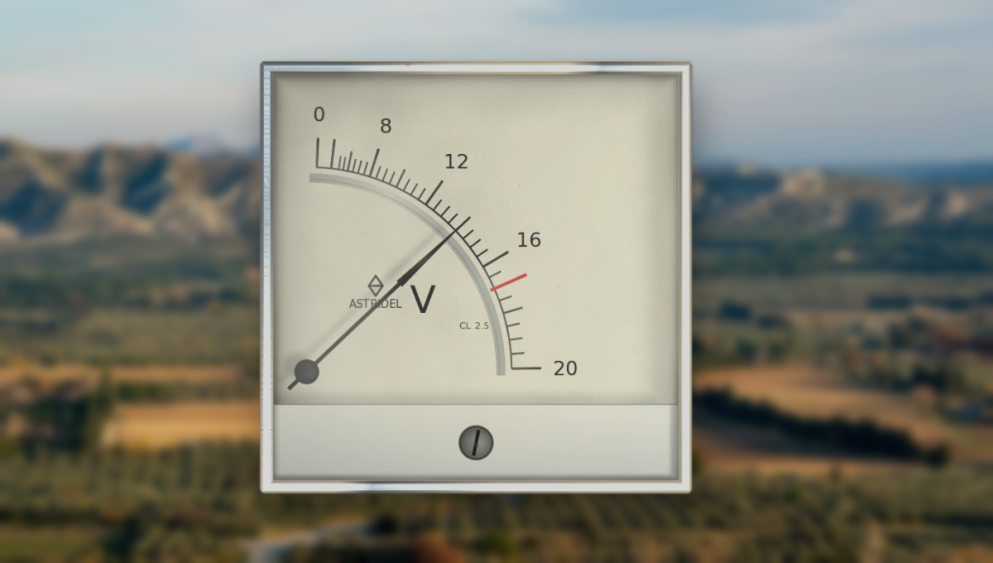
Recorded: 14; V
